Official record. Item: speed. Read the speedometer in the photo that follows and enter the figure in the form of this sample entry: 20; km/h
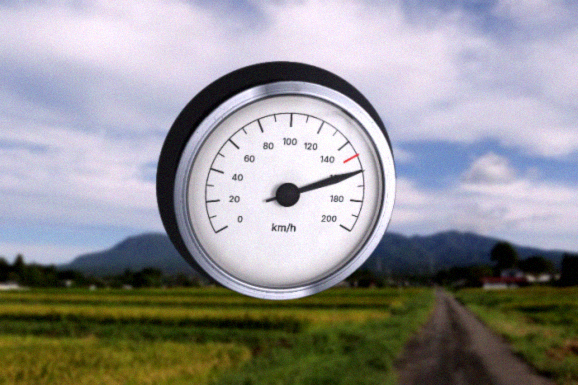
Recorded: 160; km/h
